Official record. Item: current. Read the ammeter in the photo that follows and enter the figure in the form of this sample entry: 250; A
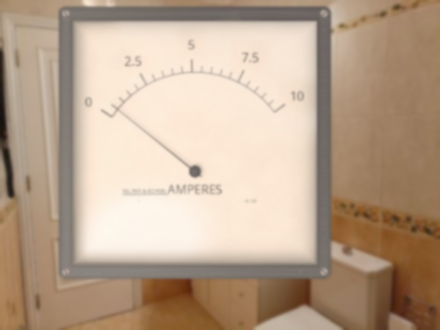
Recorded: 0.5; A
